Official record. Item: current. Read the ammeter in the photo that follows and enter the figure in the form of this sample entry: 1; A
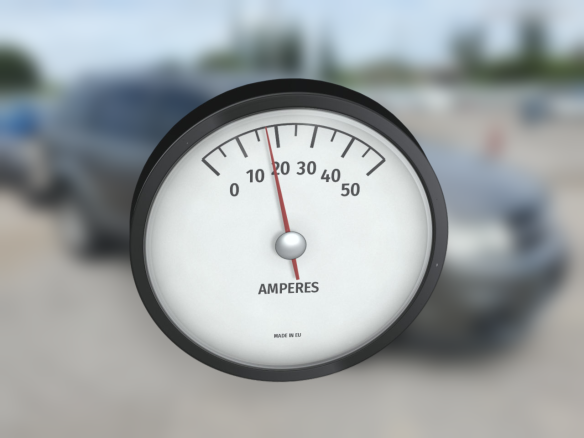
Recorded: 17.5; A
